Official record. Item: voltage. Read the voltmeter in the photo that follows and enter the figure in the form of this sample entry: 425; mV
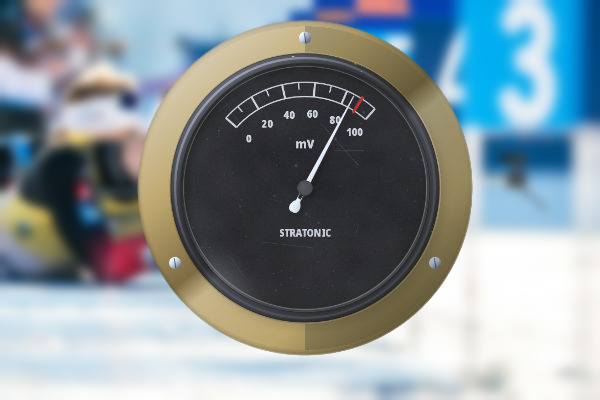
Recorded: 85; mV
